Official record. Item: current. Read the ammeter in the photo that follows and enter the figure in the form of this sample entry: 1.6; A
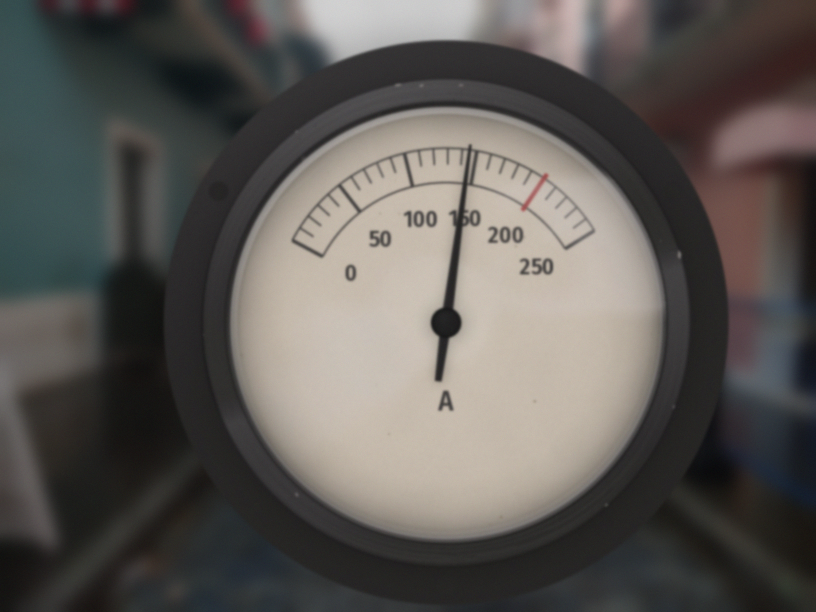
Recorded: 145; A
